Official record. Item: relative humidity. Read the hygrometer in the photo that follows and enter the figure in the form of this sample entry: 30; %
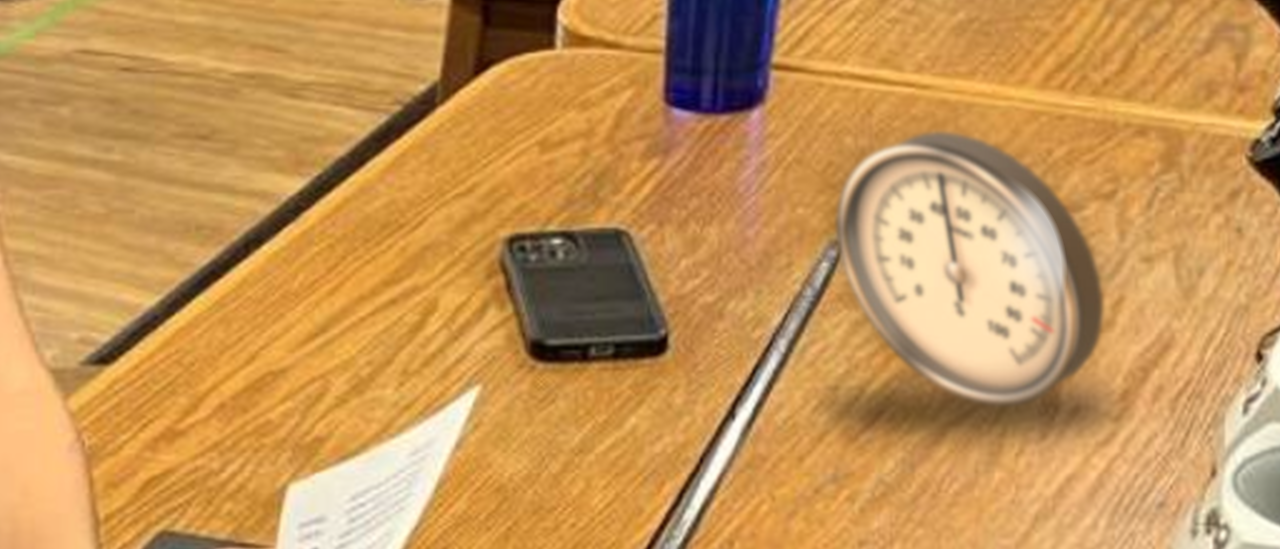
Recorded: 45; %
